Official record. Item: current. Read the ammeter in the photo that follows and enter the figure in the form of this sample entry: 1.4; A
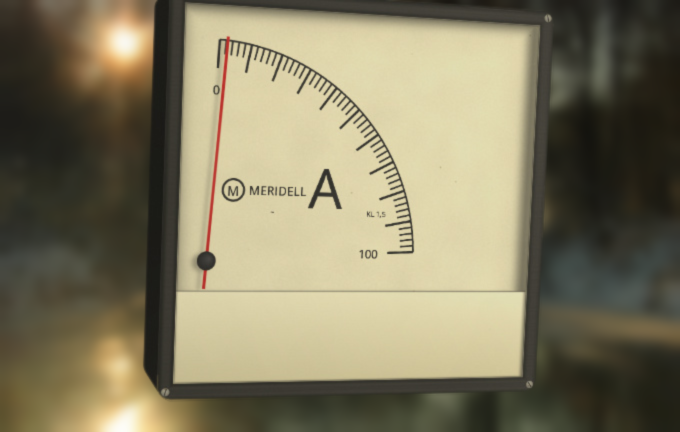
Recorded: 2; A
